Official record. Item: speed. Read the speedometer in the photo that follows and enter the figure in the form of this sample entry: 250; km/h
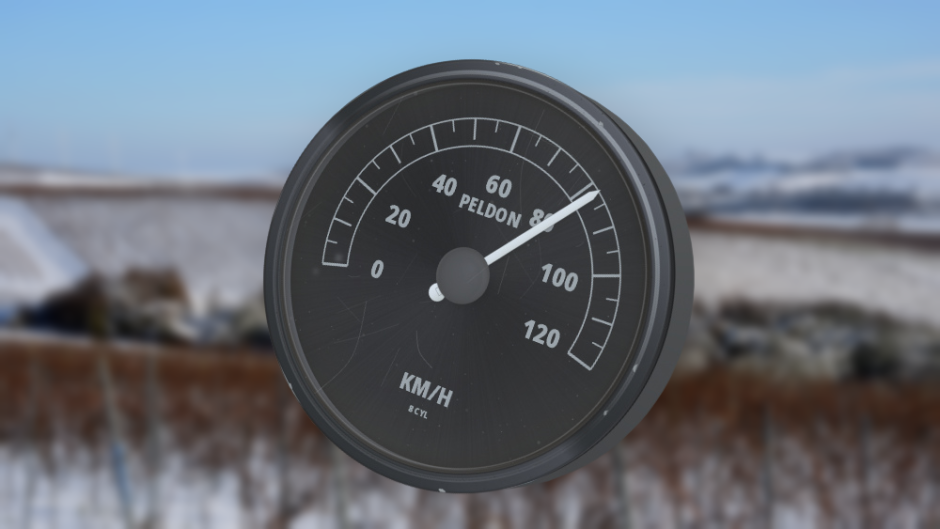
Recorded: 82.5; km/h
